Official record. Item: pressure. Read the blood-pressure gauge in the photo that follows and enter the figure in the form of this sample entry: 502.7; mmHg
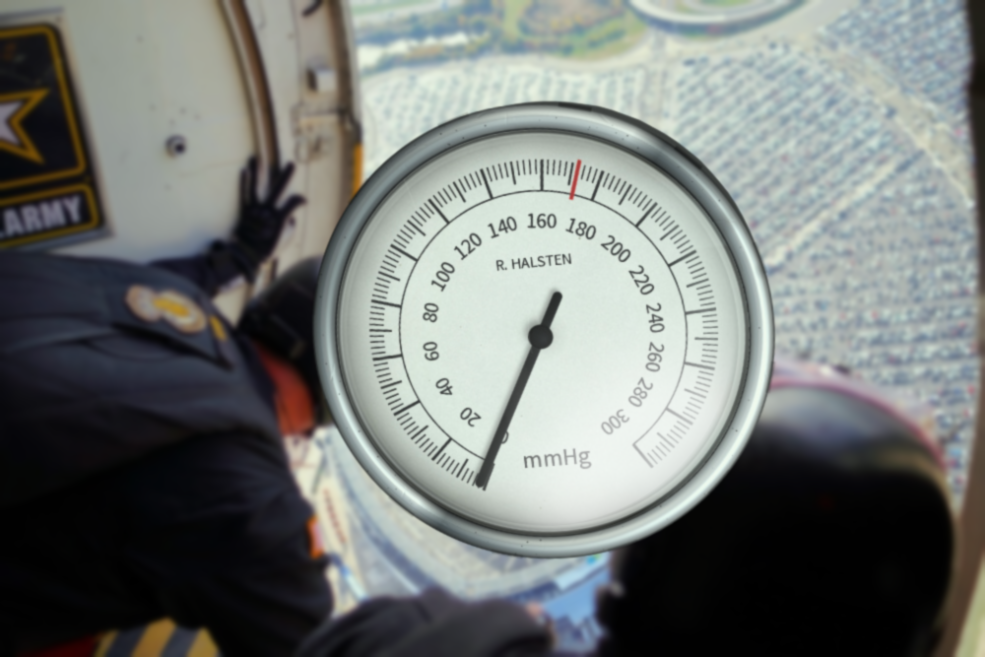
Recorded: 2; mmHg
